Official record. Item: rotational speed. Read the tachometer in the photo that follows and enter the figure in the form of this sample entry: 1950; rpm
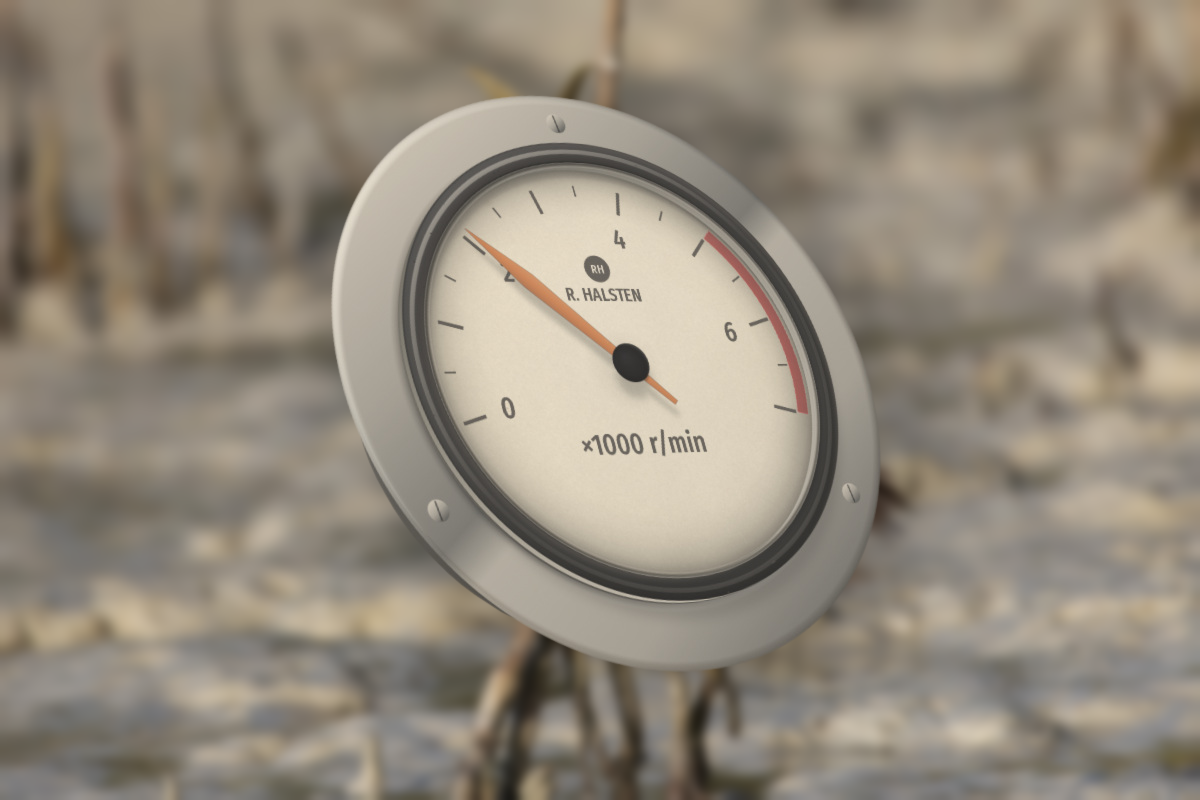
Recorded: 2000; rpm
